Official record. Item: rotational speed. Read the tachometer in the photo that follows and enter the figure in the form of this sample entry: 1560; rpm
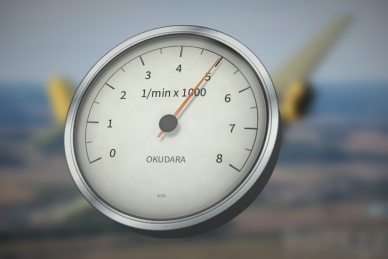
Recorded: 5000; rpm
